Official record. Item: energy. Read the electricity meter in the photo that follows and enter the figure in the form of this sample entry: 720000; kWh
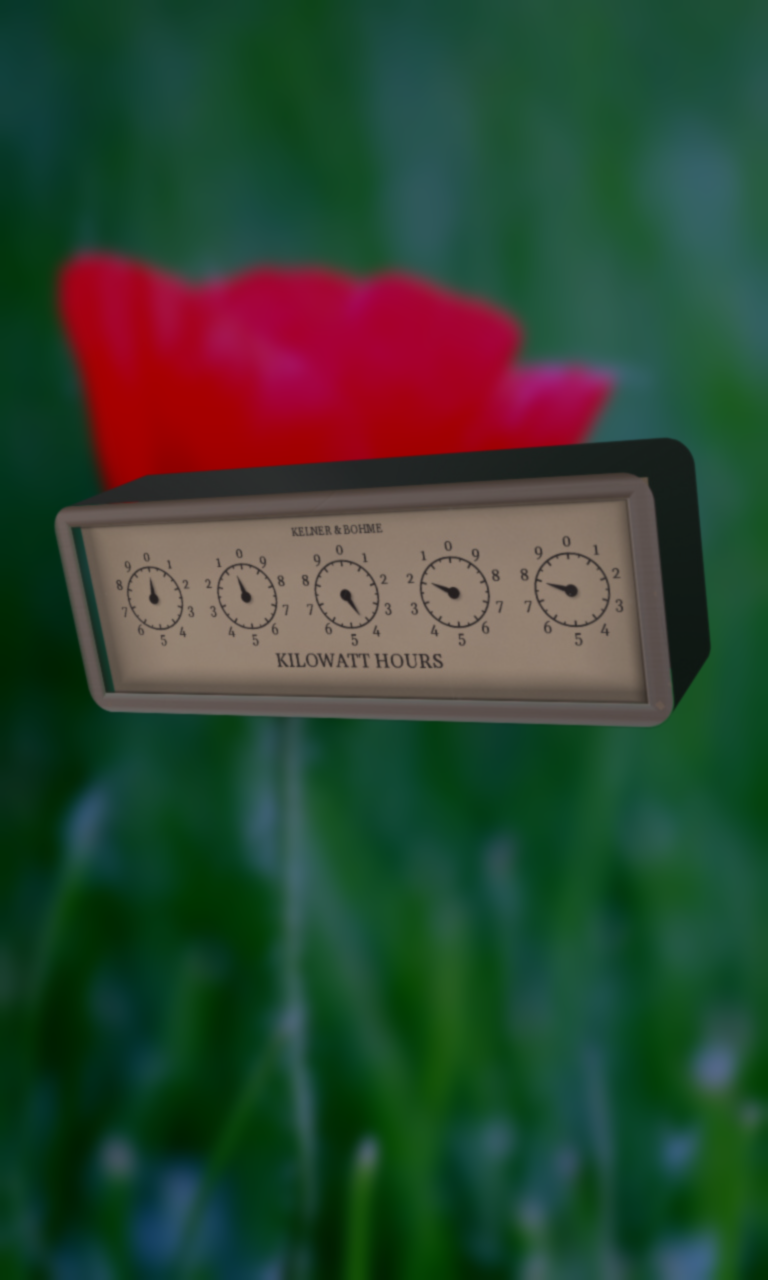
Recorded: 418; kWh
